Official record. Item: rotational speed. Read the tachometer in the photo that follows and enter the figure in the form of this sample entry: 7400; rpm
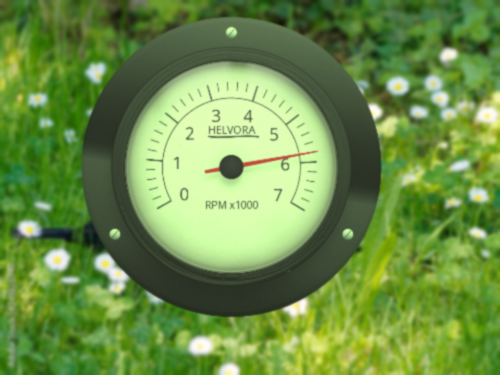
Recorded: 5800; rpm
